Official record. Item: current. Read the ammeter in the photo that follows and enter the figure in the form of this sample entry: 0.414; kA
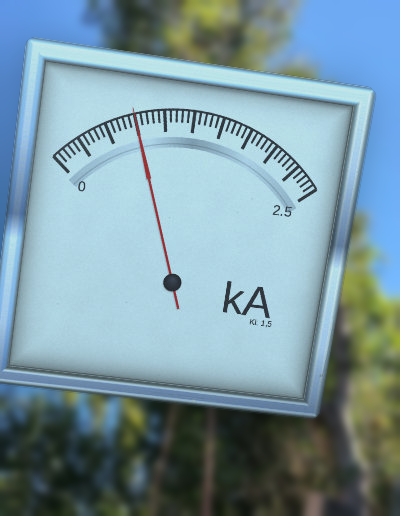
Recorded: 0.75; kA
